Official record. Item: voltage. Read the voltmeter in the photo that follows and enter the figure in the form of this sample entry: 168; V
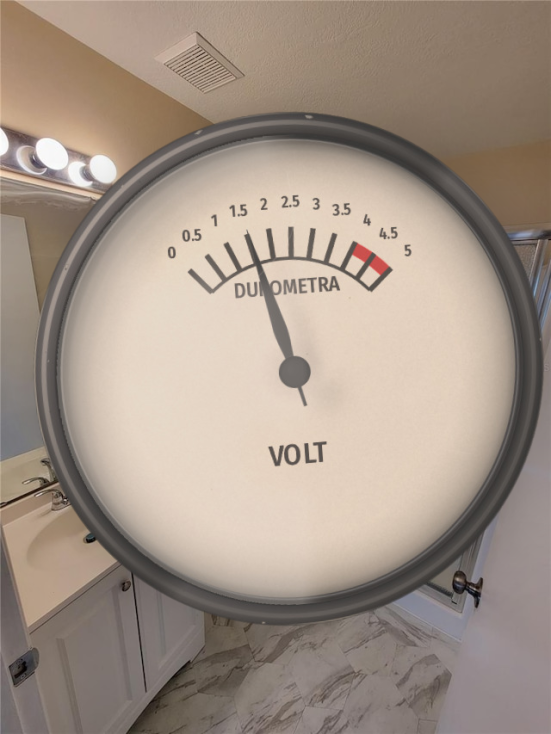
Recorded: 1.5; V
